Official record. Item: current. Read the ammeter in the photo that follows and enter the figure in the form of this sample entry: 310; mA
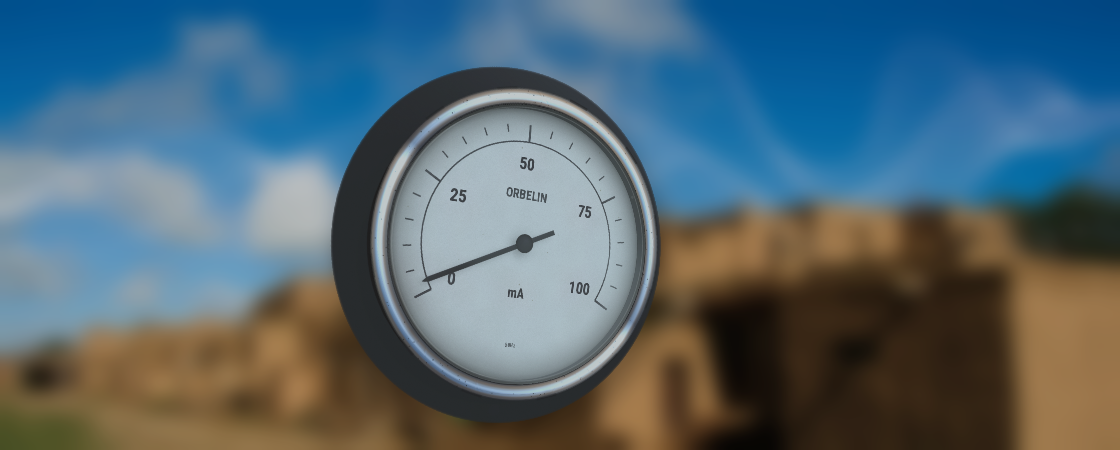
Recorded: 2.5; mA
